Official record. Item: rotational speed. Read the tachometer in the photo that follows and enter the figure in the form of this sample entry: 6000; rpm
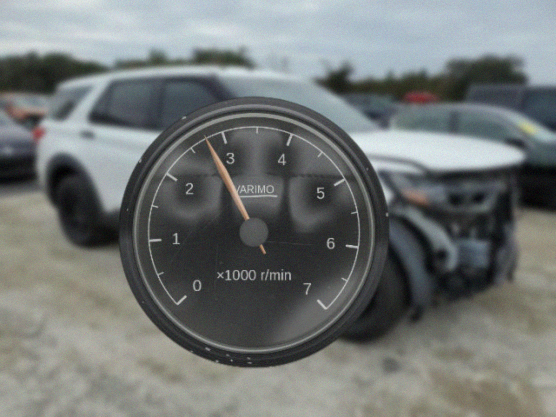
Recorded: 2750; rpm
